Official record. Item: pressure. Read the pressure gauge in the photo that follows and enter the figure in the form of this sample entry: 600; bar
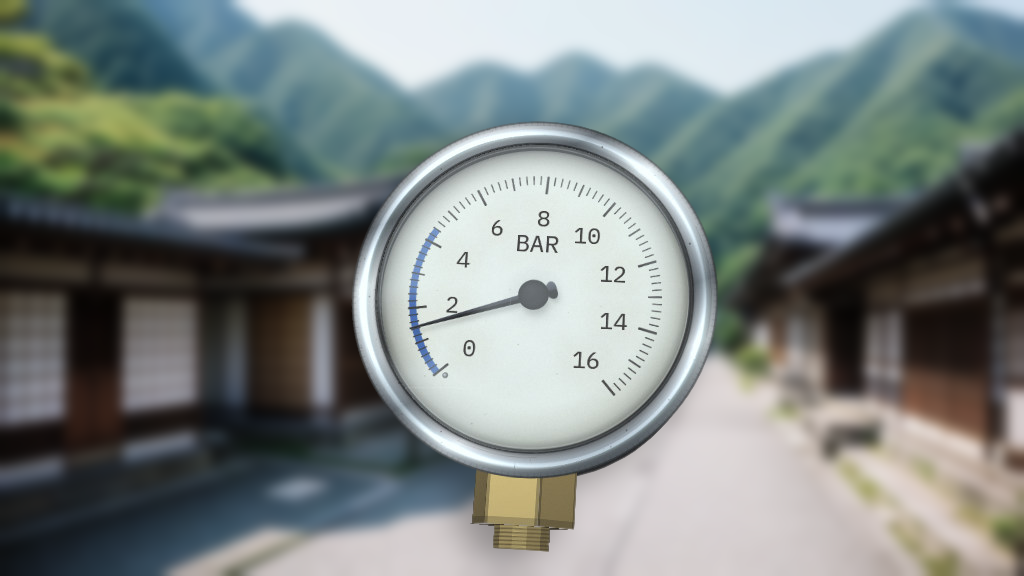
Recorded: 1.4; bar
